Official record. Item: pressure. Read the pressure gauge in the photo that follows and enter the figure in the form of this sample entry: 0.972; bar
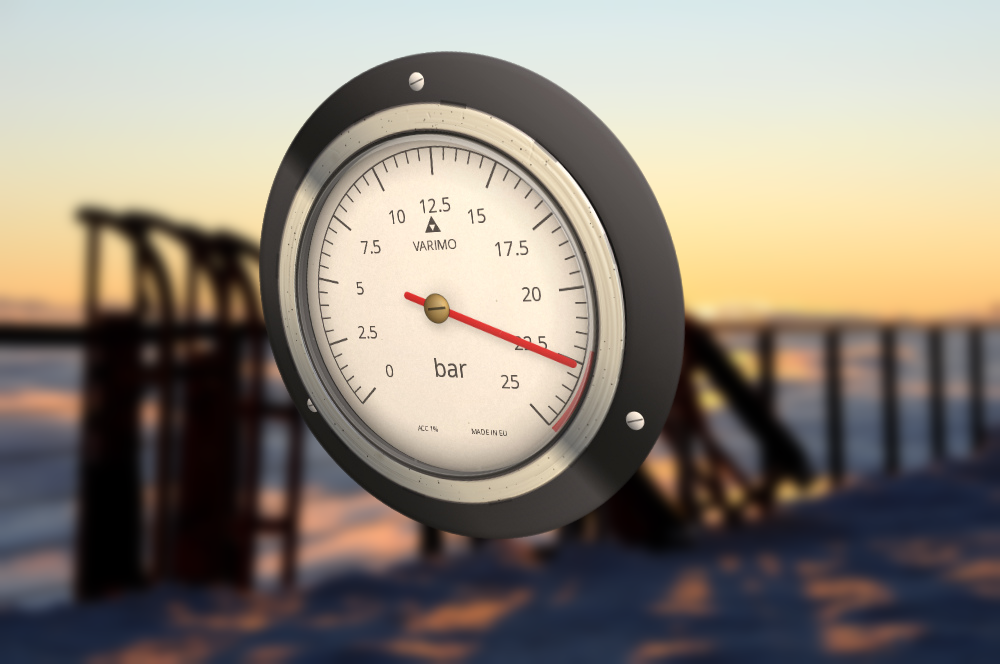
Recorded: 22.5; bar
